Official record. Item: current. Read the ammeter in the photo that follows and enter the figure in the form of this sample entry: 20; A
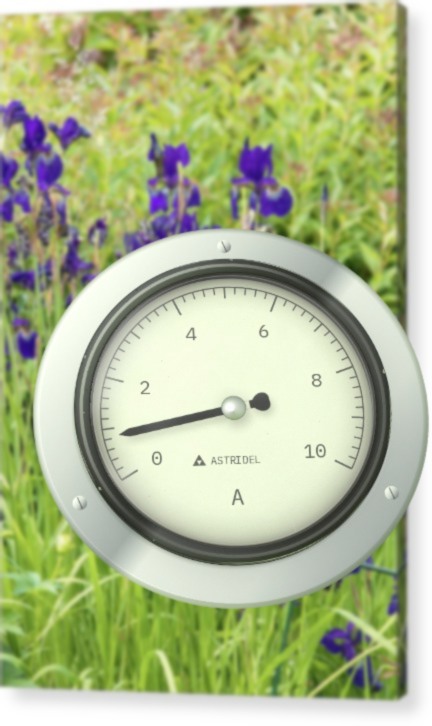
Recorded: 0.8; A
